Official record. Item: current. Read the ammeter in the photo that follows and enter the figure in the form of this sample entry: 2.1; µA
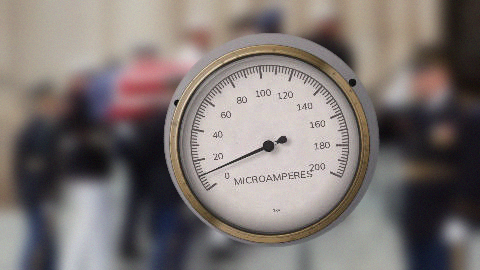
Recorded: 10; µA
